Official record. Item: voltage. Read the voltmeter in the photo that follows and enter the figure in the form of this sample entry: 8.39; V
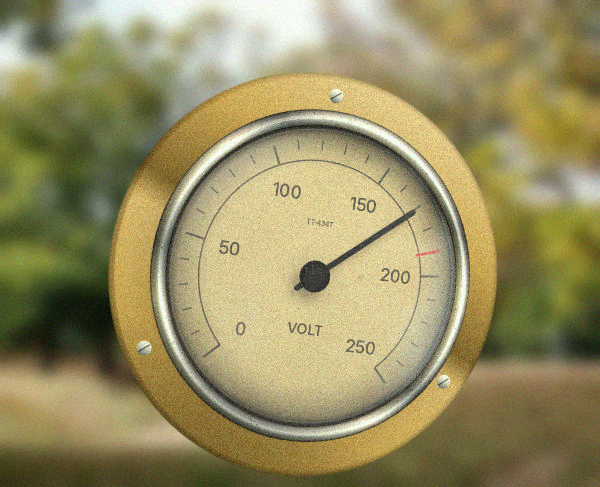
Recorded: 170; V
